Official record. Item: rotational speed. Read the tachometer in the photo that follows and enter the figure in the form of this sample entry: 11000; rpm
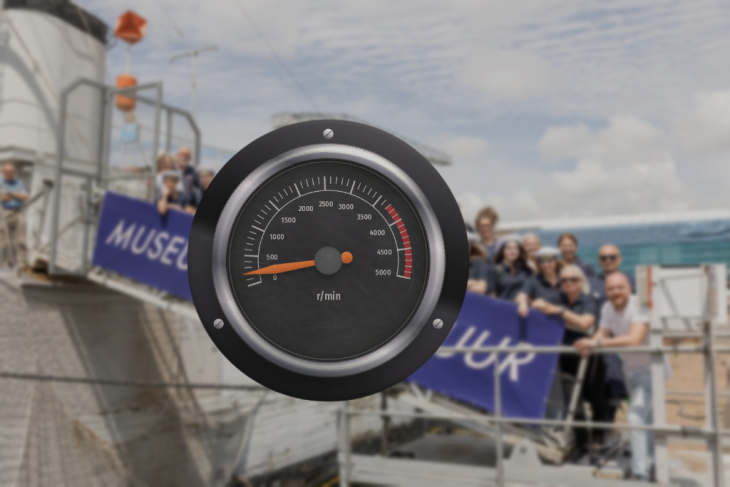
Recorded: 200; rpm
